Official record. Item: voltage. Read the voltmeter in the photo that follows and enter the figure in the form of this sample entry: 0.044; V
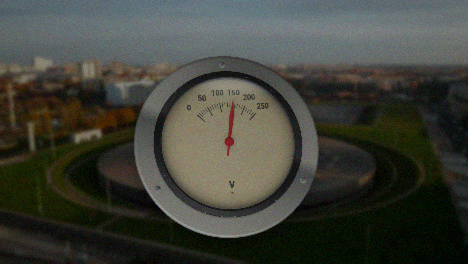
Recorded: 150; V
